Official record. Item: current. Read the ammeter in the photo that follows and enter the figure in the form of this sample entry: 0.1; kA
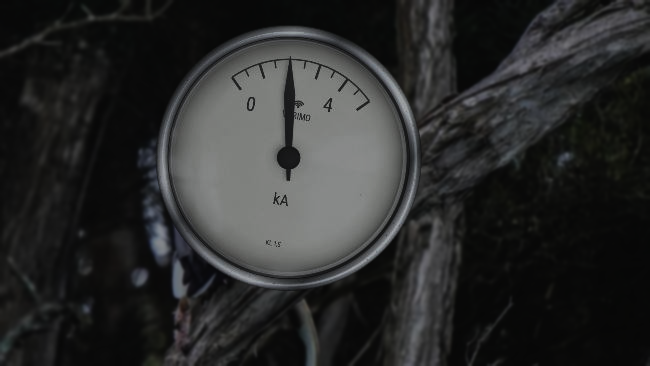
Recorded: 2; kA
